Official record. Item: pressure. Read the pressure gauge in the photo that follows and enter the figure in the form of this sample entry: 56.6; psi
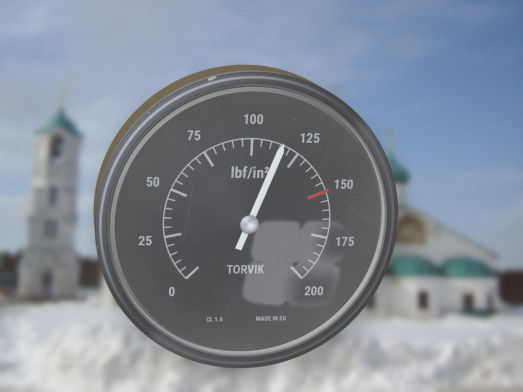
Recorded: 115; psi
